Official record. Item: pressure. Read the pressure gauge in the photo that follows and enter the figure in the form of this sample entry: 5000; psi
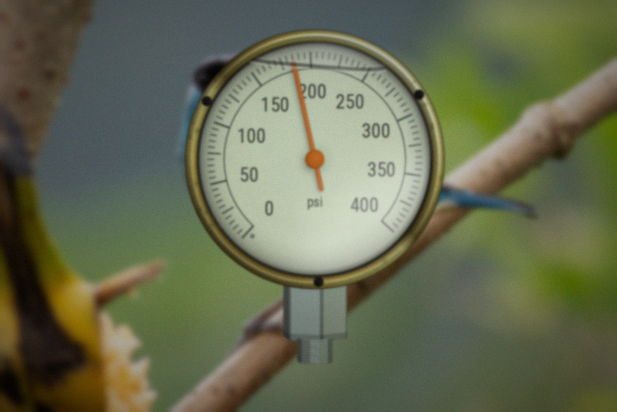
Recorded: 185; psi
